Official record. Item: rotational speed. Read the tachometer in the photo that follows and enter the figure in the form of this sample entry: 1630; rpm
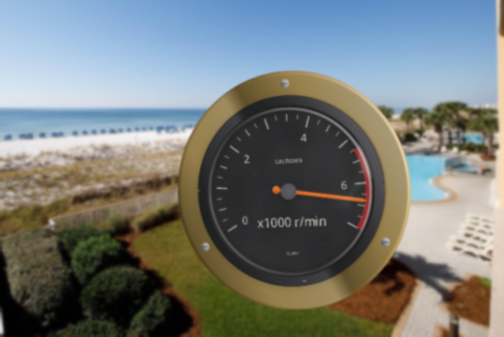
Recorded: 6375; rpm
